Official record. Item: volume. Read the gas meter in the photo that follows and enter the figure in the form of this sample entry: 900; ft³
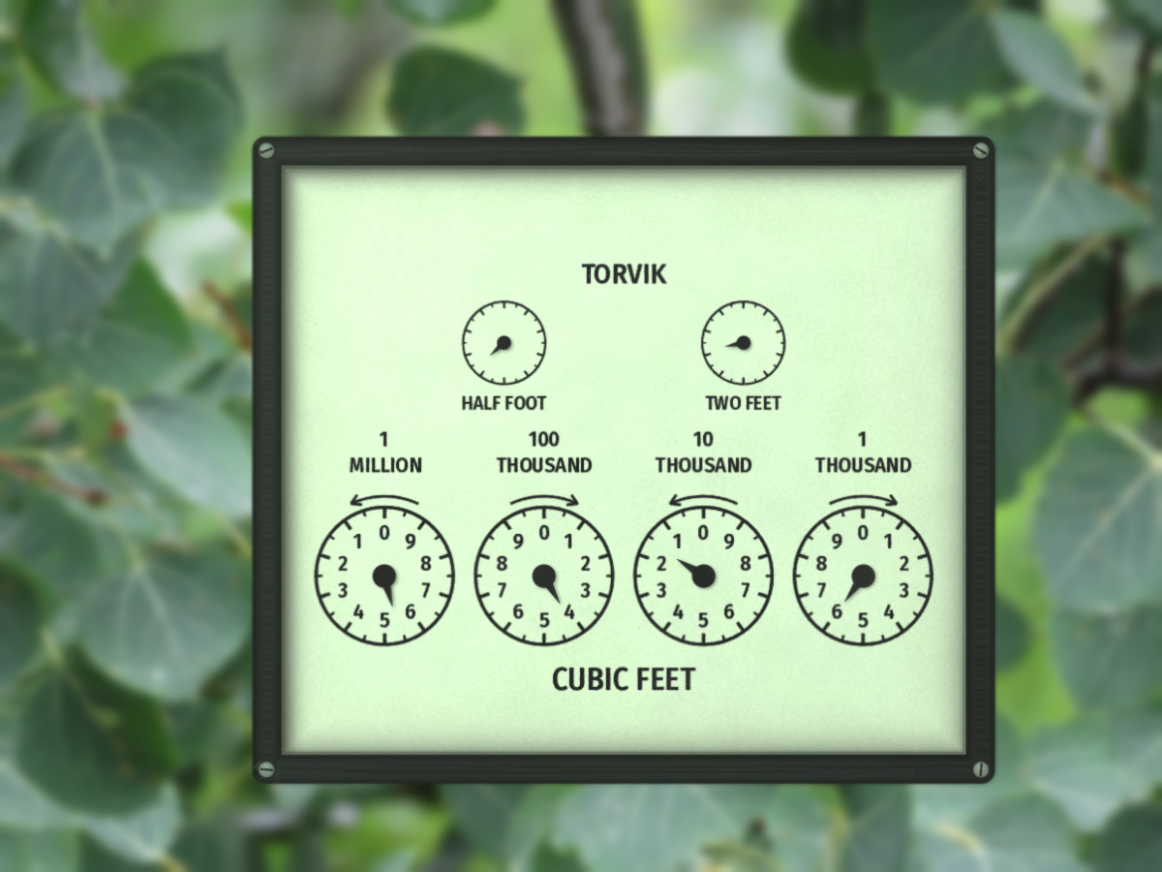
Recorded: 541600; ft³
